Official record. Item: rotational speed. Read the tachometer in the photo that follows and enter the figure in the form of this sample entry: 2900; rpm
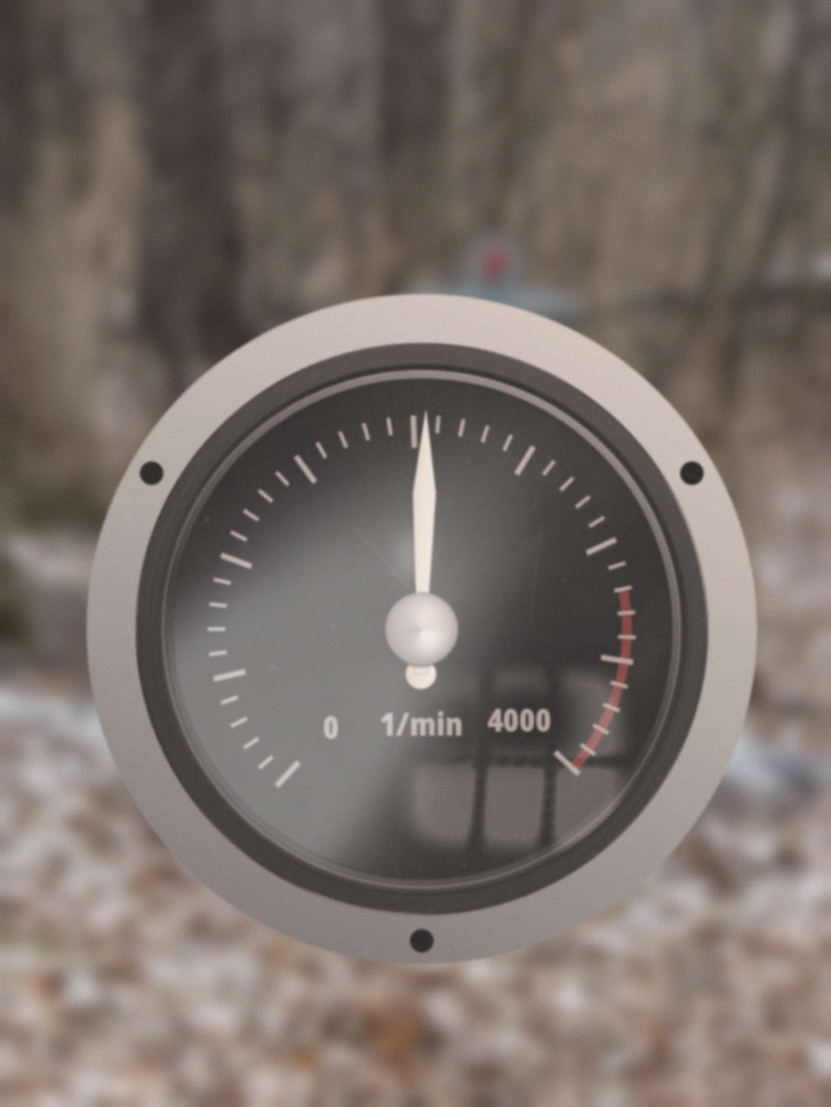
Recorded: 2050; rpm
